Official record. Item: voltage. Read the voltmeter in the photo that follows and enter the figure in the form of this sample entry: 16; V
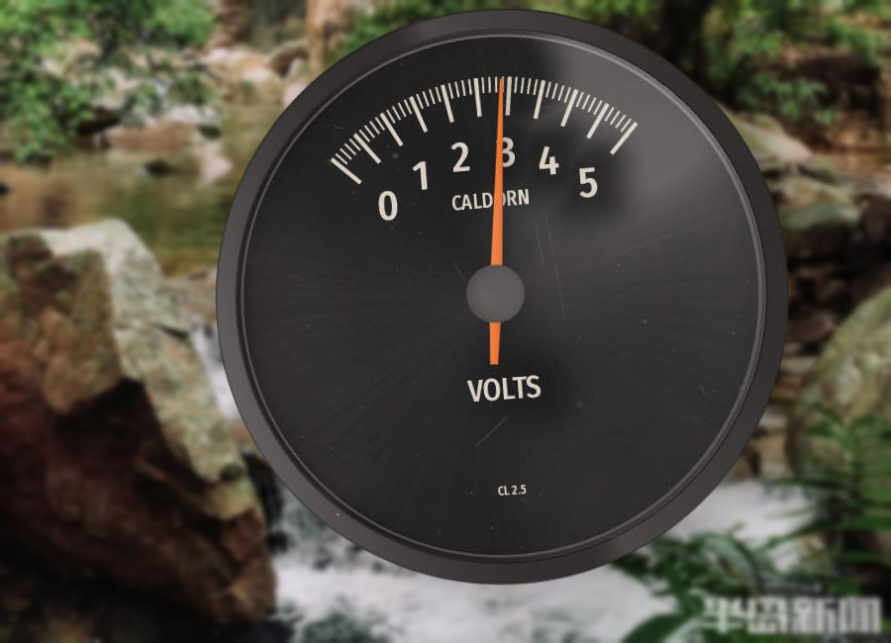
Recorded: 2.9; V
